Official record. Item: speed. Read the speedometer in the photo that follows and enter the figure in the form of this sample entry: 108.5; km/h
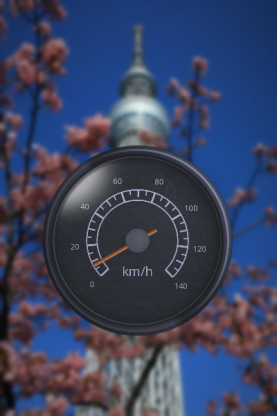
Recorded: 7.5; km/h
